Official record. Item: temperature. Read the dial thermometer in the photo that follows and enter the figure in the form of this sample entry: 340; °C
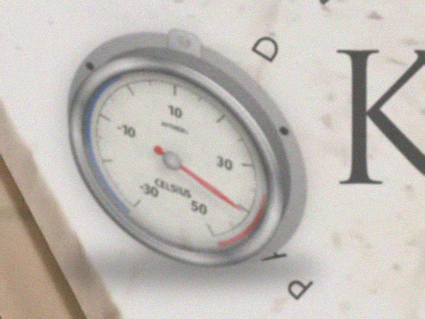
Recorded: 40; °C
